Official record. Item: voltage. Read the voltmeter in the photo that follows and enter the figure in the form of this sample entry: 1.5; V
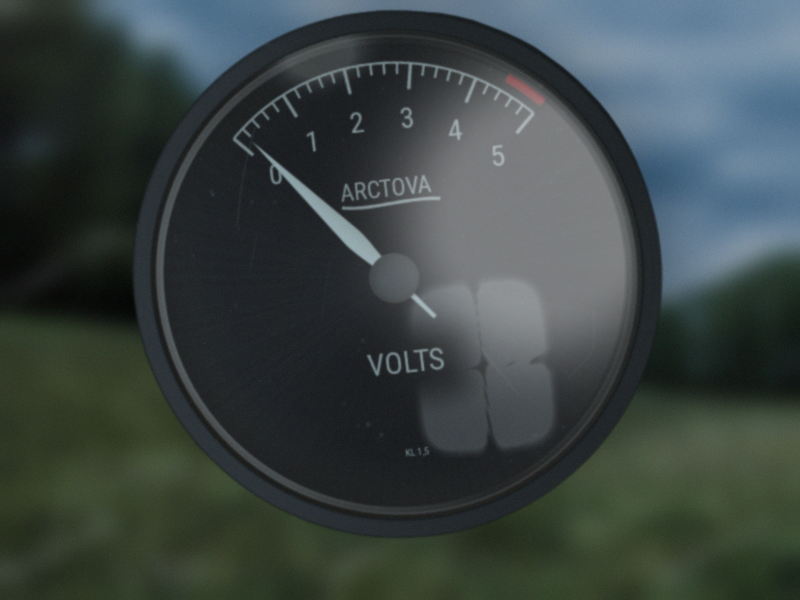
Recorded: 0.2; V
